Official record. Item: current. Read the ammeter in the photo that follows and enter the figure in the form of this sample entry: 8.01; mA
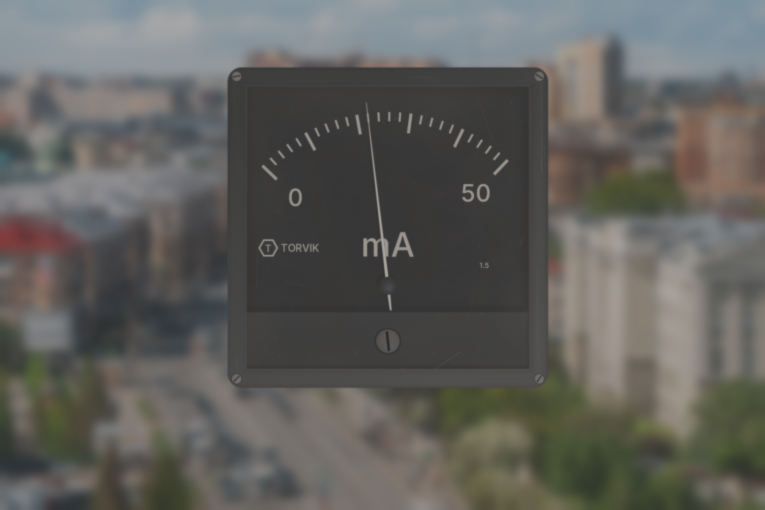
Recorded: 22; mA
